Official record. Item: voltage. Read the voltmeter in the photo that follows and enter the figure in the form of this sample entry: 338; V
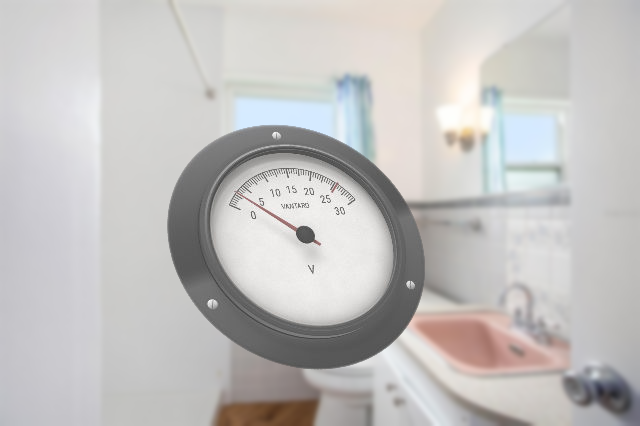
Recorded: 2.5; V
